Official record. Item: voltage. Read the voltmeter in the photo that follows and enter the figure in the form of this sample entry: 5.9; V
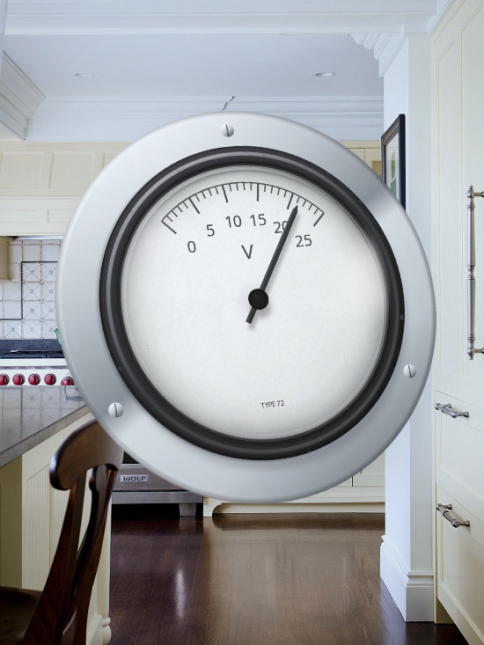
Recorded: 21; V
